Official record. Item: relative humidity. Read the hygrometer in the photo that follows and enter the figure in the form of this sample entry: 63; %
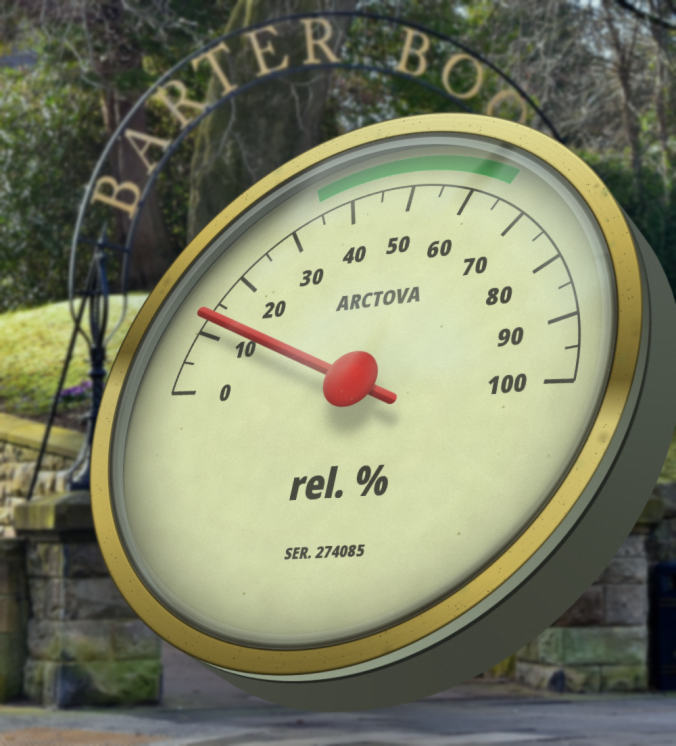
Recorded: 12.5; %
